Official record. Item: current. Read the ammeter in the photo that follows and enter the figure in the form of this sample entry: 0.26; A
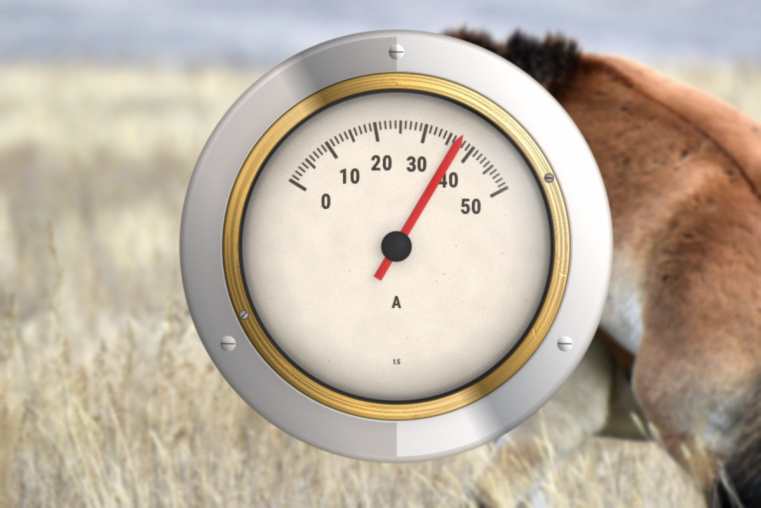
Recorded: 37; A
